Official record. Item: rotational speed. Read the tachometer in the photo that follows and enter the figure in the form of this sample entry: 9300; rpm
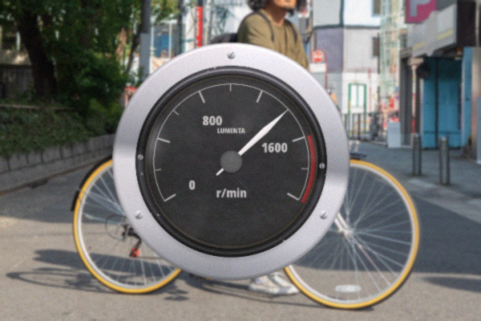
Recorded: 1400; rpm
